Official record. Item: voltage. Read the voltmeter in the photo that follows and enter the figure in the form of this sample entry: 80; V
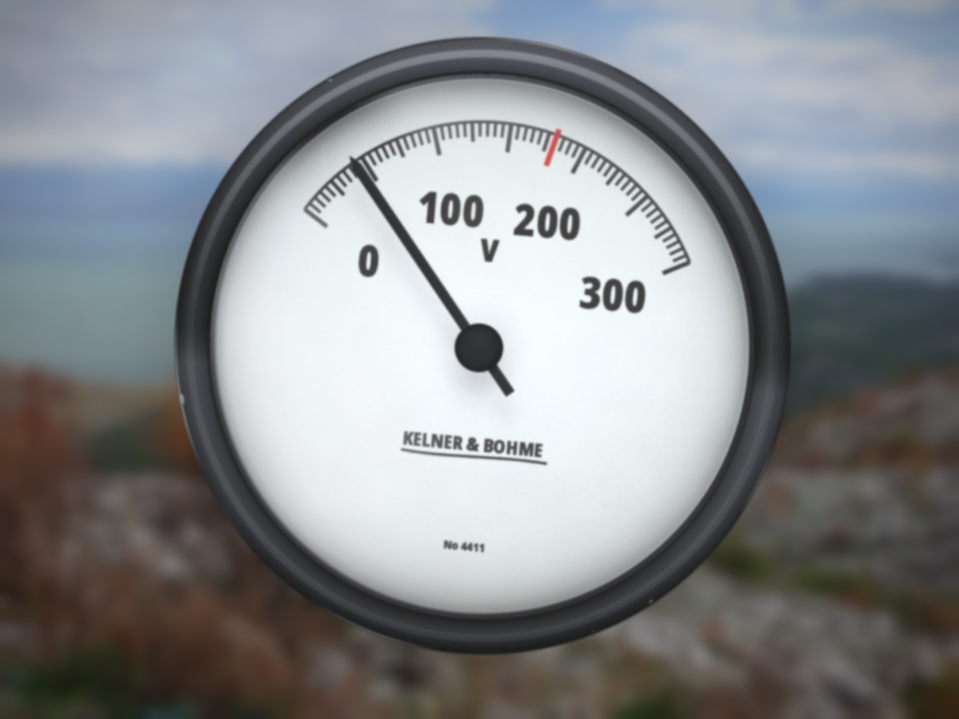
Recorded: 45; V
